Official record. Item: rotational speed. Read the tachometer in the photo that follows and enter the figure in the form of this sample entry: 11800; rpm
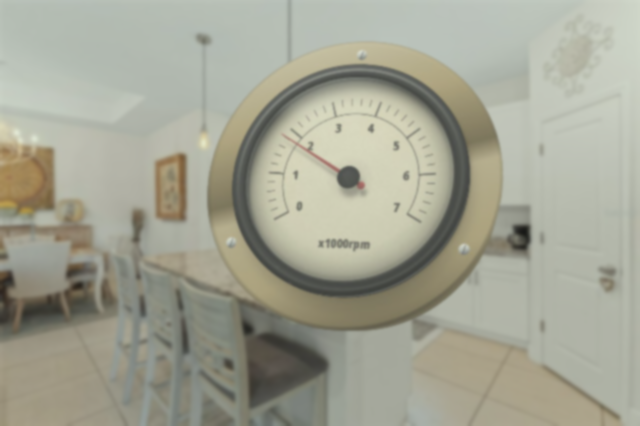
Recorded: 1800; rpm
